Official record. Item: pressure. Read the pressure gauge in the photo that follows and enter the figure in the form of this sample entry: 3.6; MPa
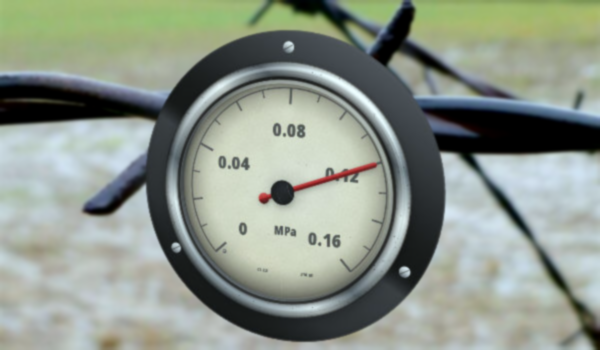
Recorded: 0.12; MPa
